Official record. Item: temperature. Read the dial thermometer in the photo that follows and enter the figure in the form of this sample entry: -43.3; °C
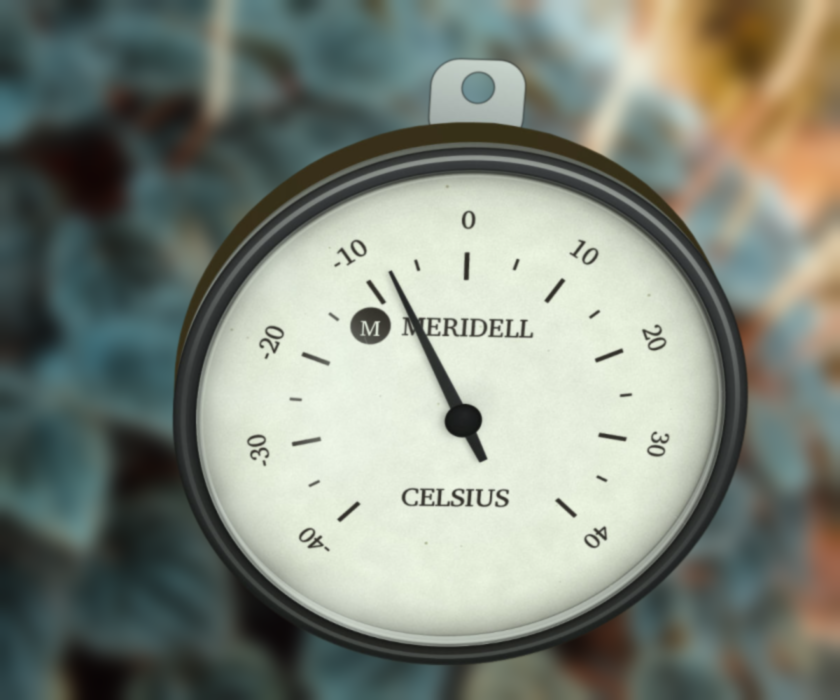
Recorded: -7.5; °C
